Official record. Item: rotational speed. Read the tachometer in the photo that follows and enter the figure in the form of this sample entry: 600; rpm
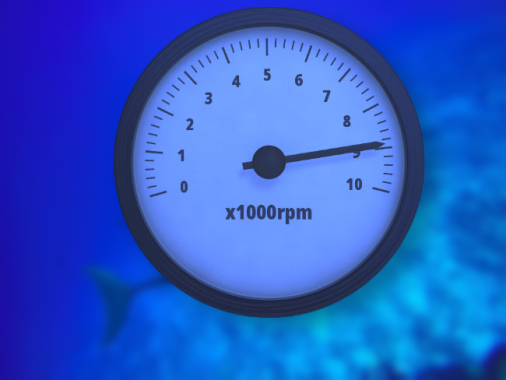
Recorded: 8900; rpm
